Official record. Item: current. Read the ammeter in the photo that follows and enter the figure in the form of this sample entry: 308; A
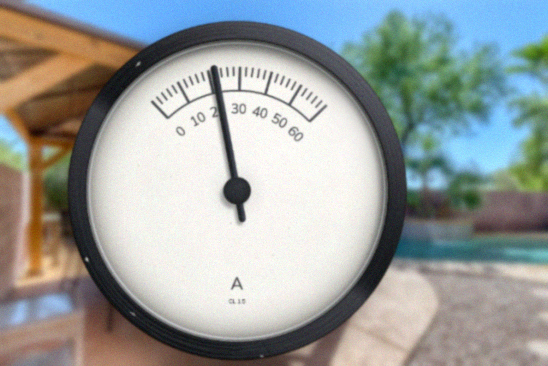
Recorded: 22; A
